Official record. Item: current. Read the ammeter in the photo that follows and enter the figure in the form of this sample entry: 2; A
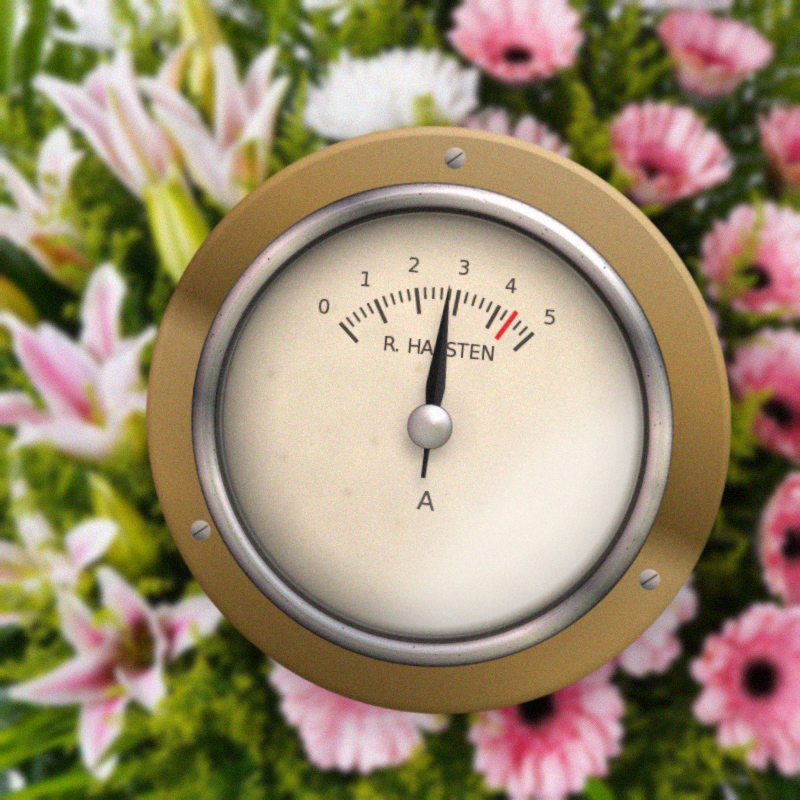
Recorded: 2.8; A
